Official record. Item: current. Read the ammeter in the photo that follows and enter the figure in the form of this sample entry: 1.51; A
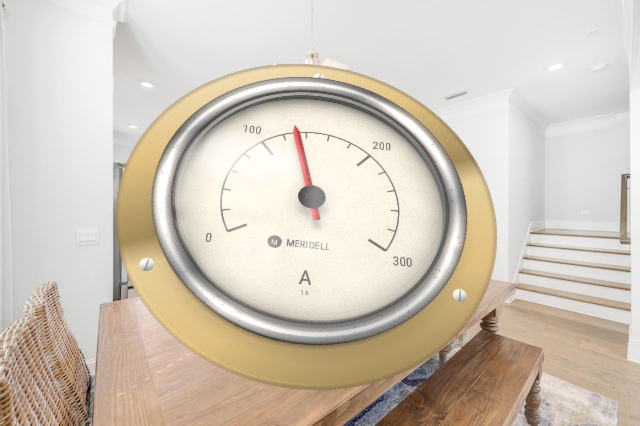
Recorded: 130; A
